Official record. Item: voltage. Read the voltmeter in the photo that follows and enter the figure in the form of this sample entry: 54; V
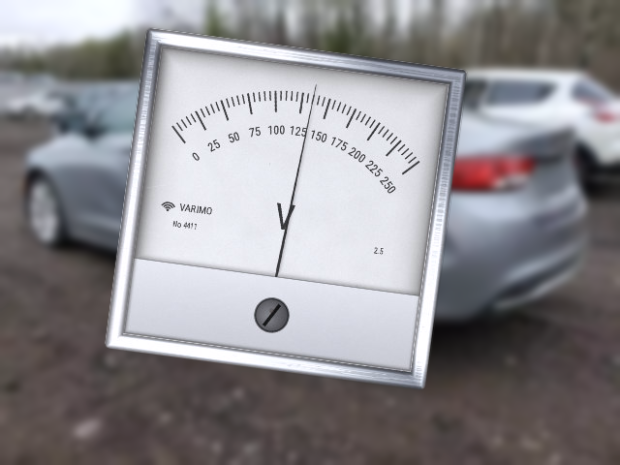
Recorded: 135; V
